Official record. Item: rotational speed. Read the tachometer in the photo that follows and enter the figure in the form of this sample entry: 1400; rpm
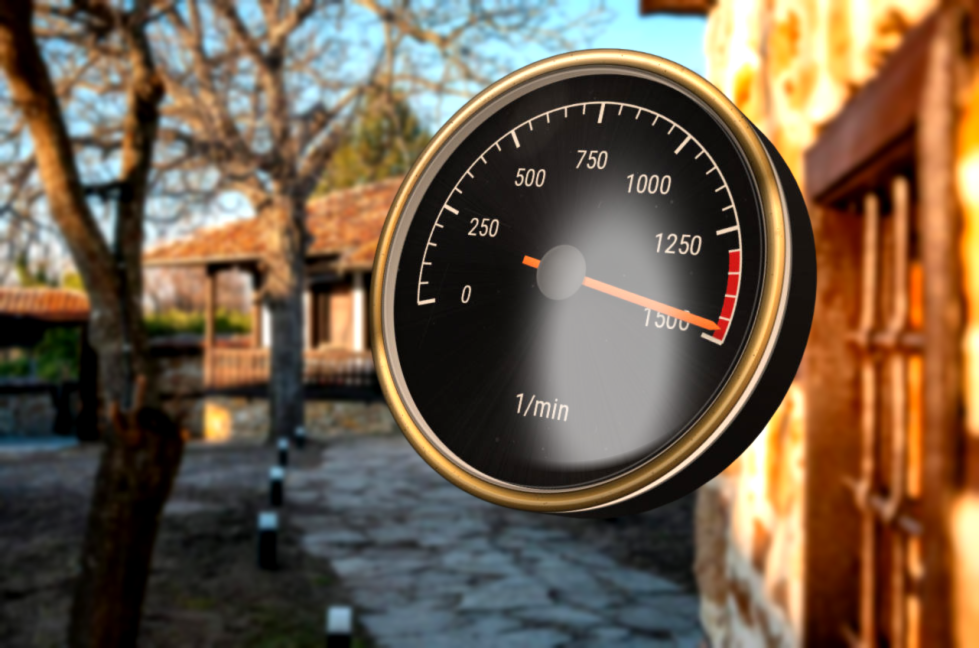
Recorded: 1475; rpm
